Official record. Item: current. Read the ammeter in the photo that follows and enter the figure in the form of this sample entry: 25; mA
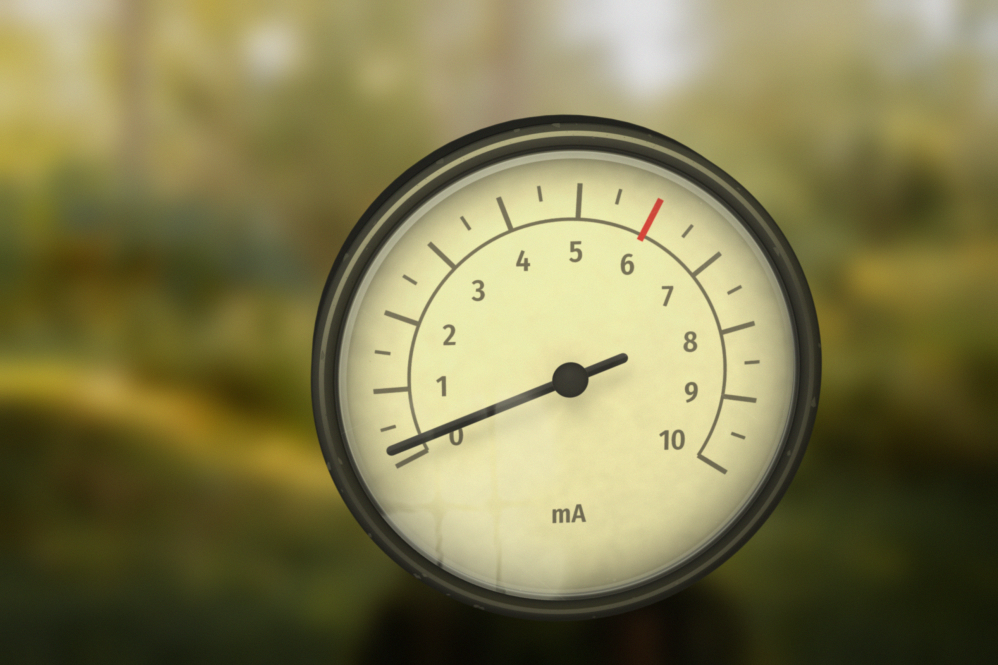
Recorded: 0.25; mA
